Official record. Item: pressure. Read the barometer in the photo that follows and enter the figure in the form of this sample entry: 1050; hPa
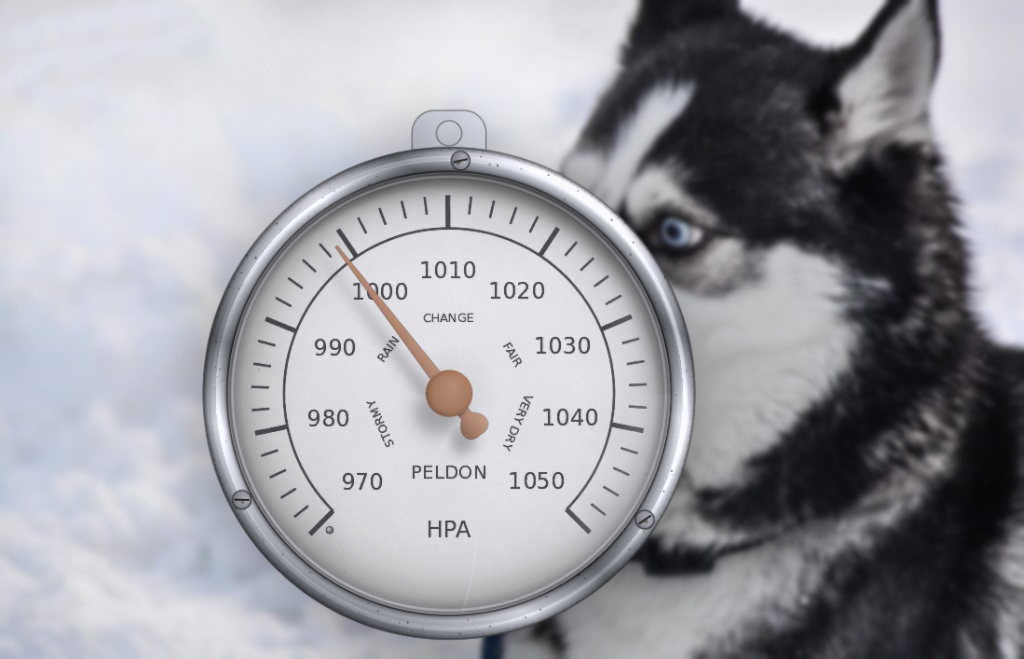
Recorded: 999; hPa
